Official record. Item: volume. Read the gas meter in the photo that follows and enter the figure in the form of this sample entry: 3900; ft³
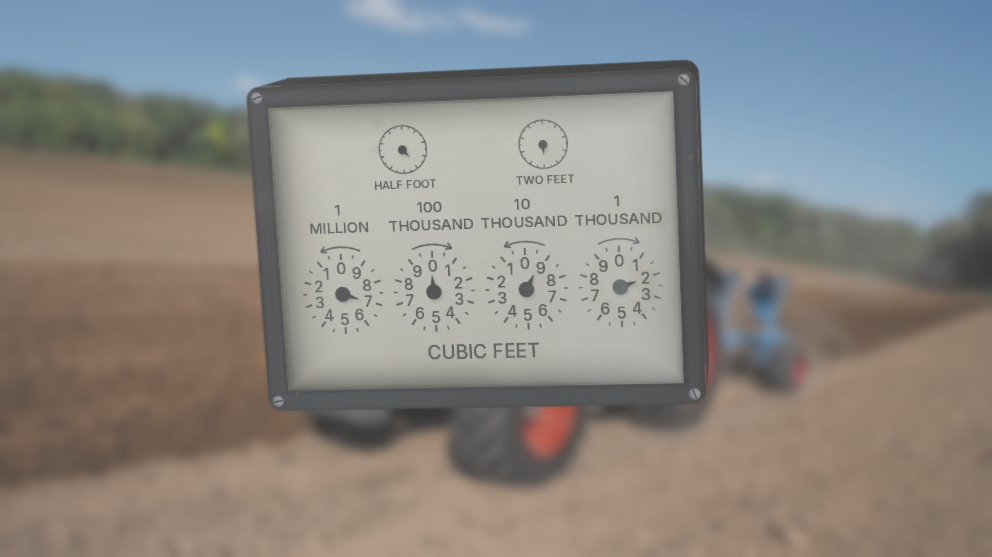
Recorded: 699200; ft³
